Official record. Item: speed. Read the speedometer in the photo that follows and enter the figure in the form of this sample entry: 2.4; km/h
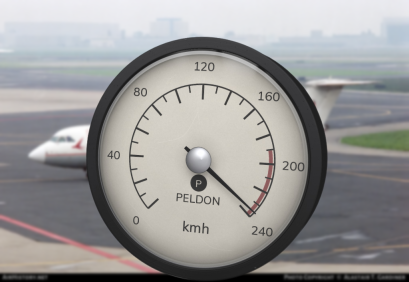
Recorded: 235; km/h
